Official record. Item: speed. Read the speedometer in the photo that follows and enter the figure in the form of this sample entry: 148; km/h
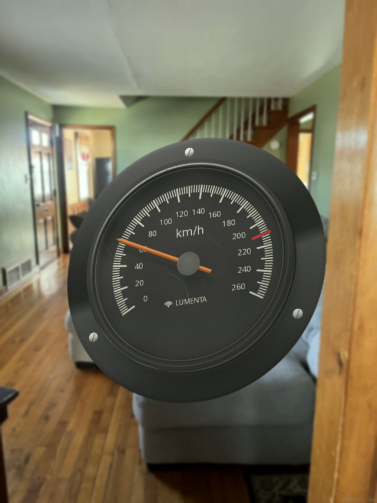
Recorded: 60; km/h
